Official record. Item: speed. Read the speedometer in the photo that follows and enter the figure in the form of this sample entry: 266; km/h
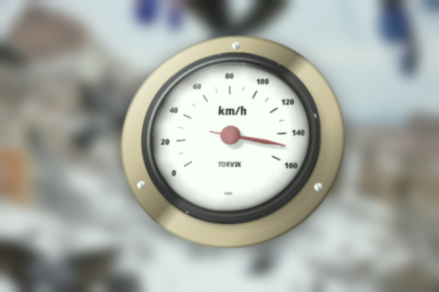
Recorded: 150; km/h
